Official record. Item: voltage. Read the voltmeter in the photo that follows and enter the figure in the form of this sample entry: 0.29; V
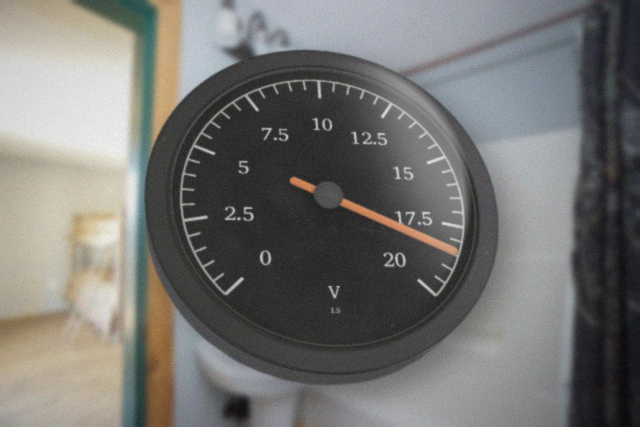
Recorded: 18.5; V
